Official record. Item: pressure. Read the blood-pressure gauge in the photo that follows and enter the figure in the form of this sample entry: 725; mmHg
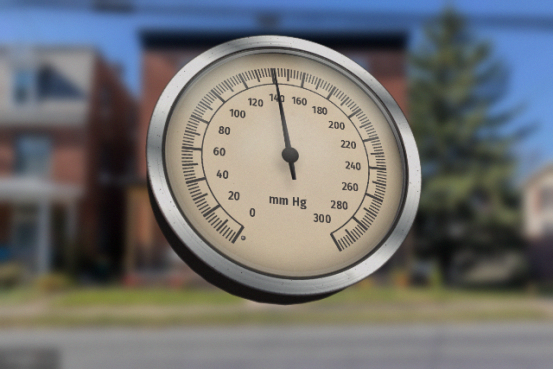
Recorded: 140; mmHg
